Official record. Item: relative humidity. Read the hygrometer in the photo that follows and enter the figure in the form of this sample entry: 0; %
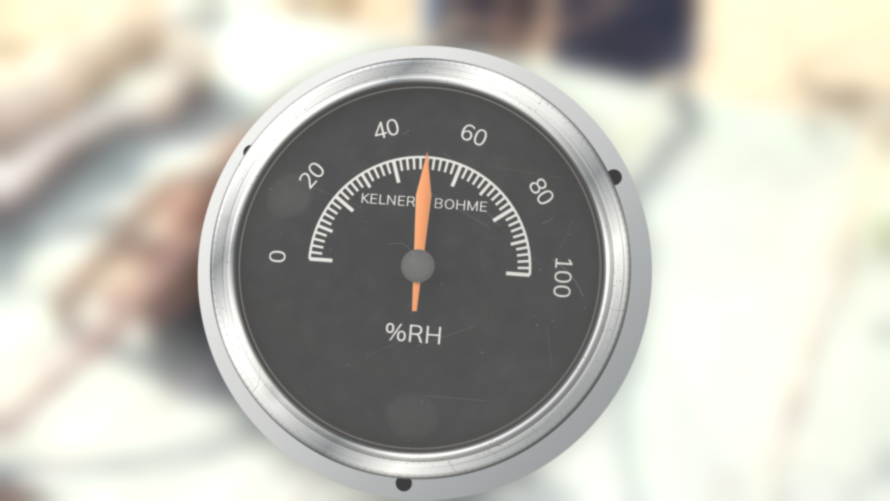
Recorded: 50; %
